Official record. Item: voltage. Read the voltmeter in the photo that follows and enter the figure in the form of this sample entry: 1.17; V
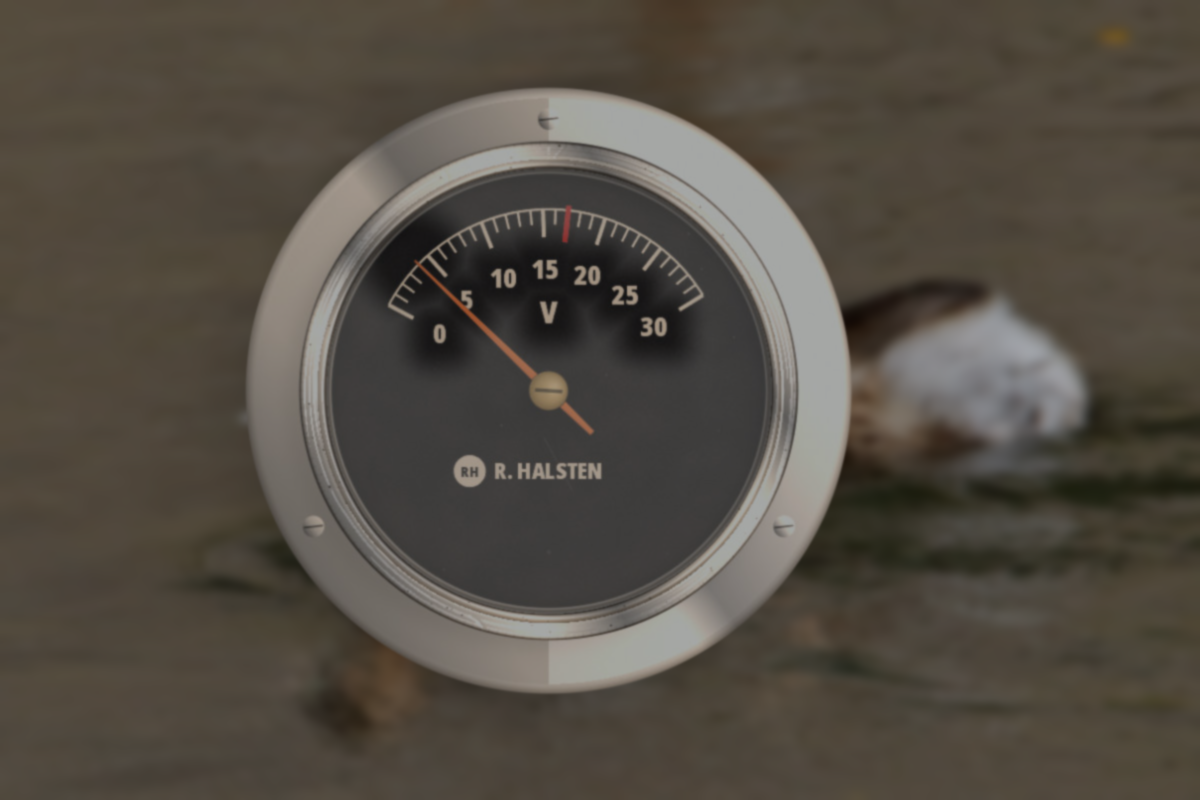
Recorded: 4; V
